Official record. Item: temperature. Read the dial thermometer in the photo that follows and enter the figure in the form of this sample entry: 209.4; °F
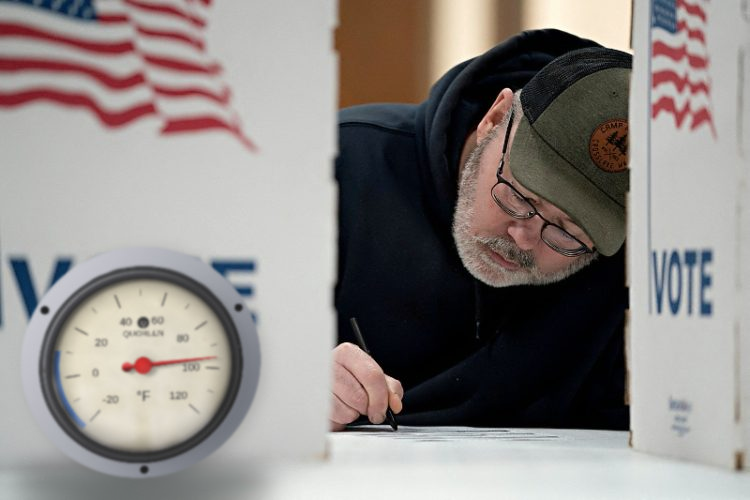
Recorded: 95; °F
